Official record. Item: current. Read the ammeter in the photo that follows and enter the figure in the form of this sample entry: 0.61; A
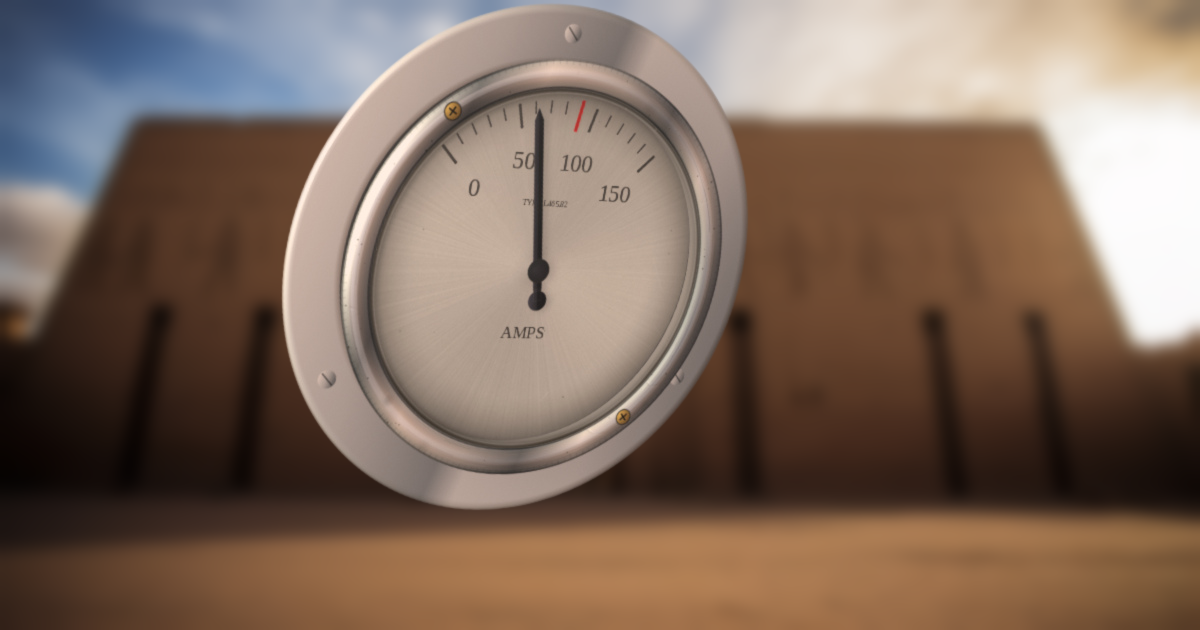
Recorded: 60; A
